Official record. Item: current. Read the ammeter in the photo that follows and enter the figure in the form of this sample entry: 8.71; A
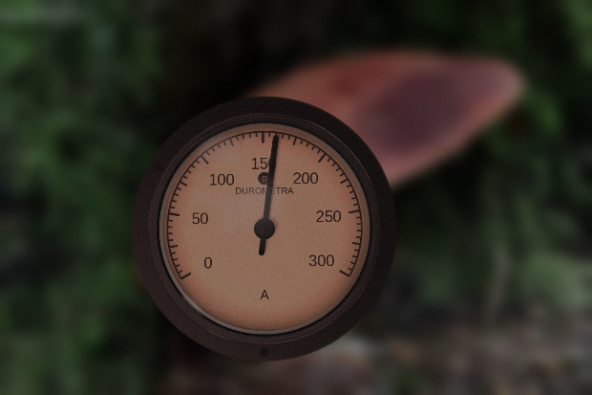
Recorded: 160; A
